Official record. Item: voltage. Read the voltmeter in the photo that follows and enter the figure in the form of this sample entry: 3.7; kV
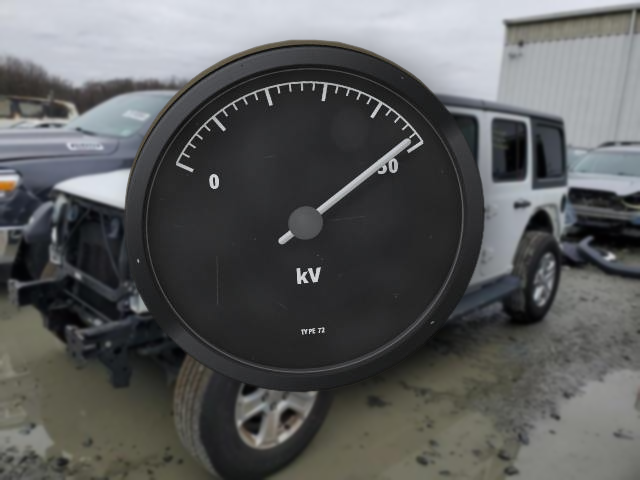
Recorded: 48; kV
